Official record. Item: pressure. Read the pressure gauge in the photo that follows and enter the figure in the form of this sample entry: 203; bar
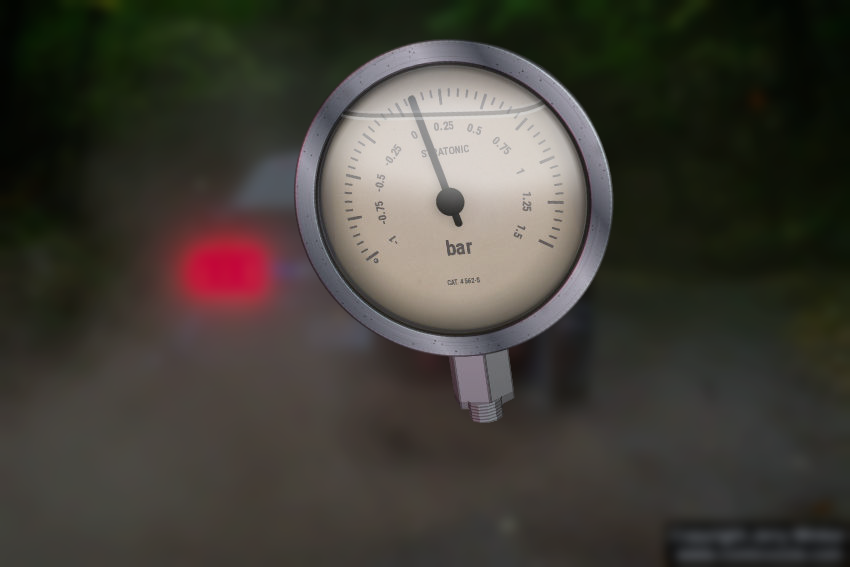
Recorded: 0.1; bar
